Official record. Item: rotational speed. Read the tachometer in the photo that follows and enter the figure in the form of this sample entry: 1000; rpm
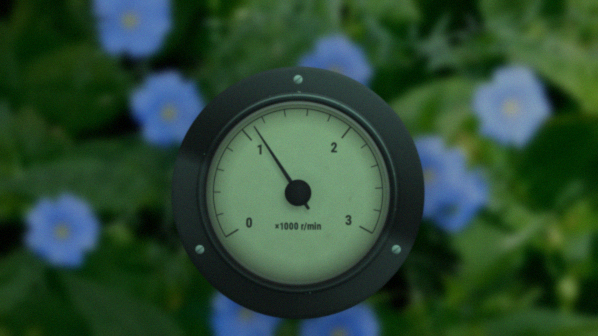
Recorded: 1100; rpm
